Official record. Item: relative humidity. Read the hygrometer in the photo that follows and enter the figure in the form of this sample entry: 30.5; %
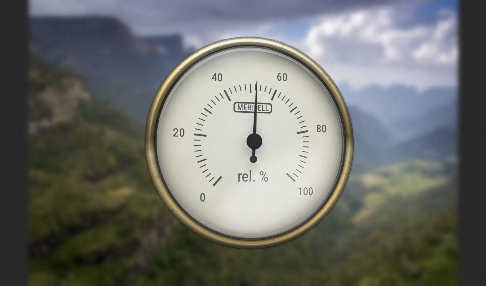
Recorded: 52; %
